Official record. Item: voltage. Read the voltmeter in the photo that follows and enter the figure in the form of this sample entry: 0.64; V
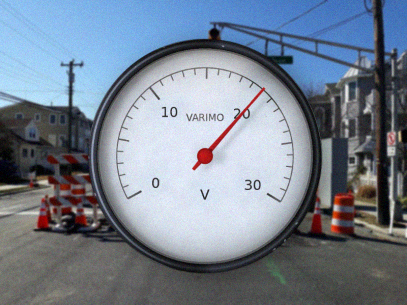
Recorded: 20; V
